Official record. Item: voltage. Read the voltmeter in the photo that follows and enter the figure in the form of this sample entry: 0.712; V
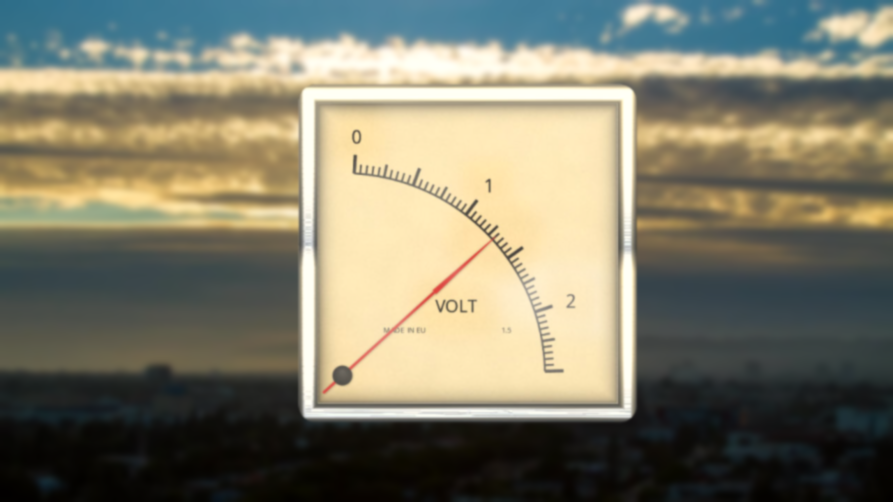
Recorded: 1.3; V
